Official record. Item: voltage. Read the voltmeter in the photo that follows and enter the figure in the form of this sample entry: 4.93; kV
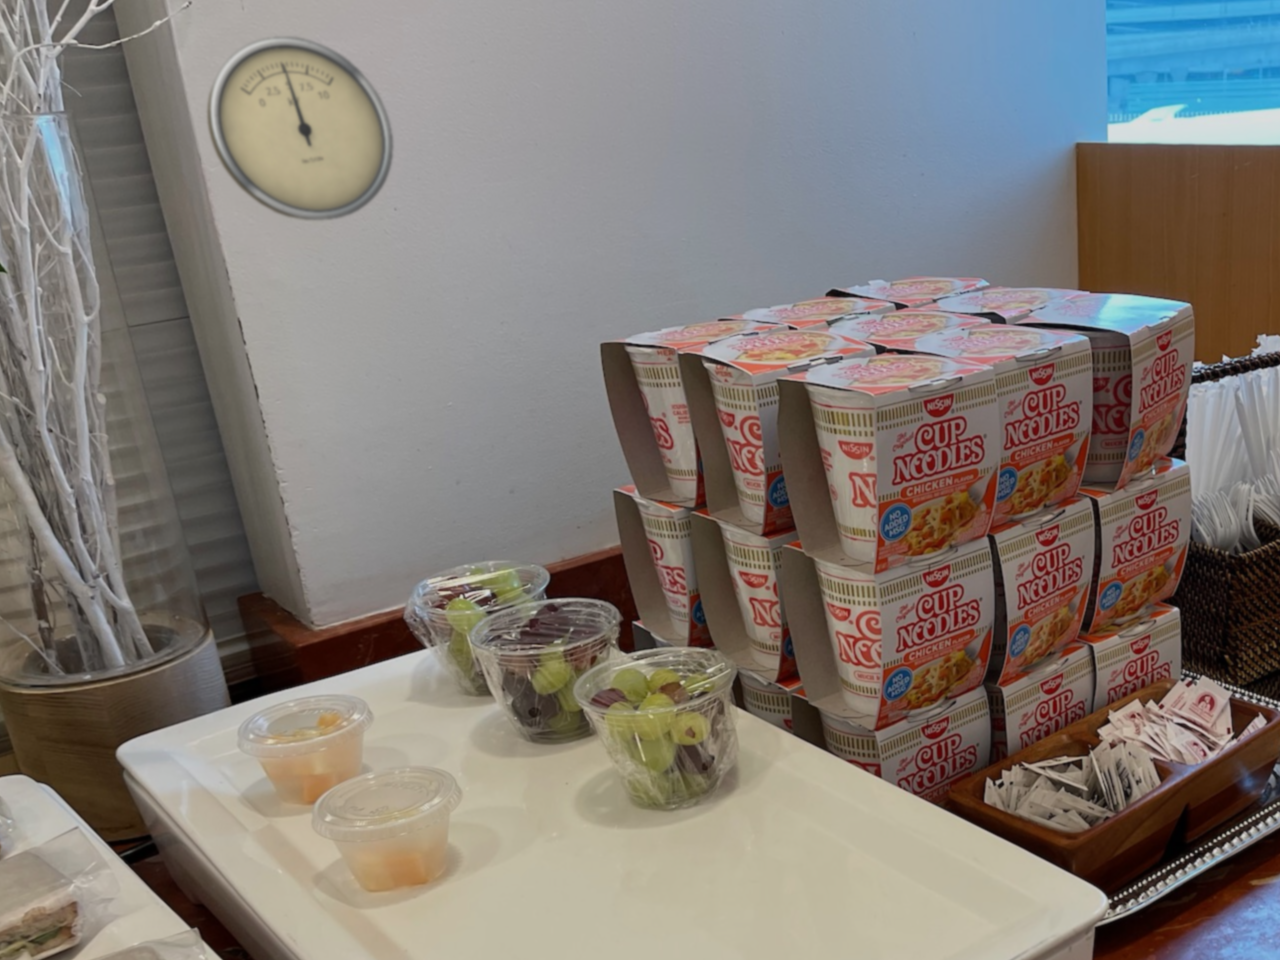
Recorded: 5; kV
